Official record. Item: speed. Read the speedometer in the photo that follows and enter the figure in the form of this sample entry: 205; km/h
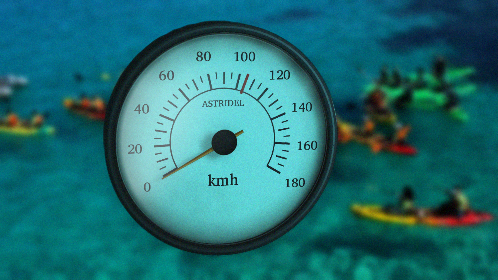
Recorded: 0; km/h
